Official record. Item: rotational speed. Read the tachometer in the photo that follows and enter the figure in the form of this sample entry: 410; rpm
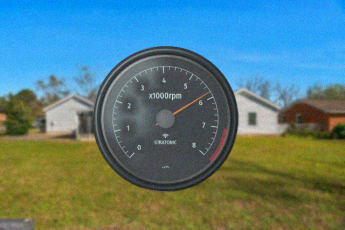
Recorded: 5800; rpm
